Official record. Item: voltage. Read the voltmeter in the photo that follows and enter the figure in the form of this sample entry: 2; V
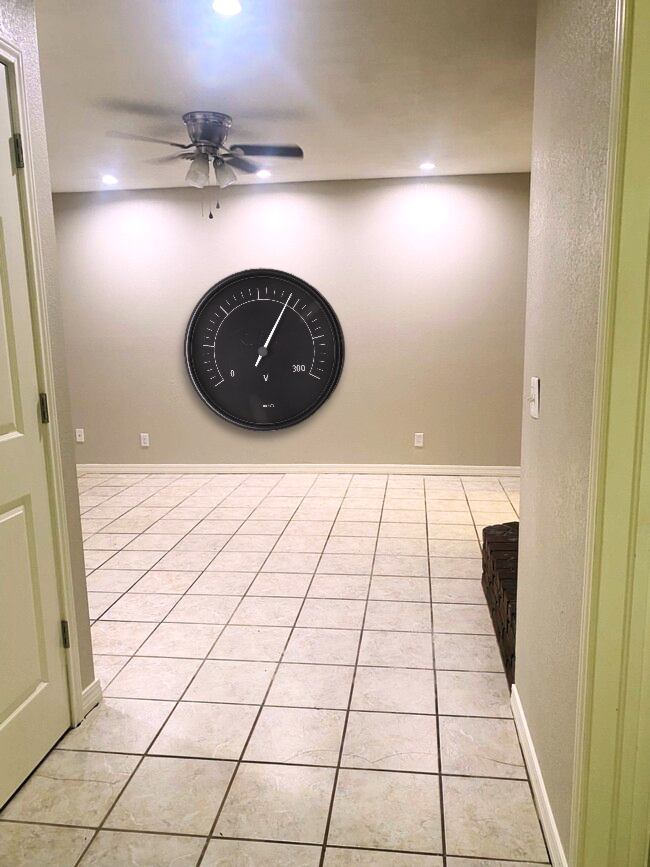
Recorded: 190; V
